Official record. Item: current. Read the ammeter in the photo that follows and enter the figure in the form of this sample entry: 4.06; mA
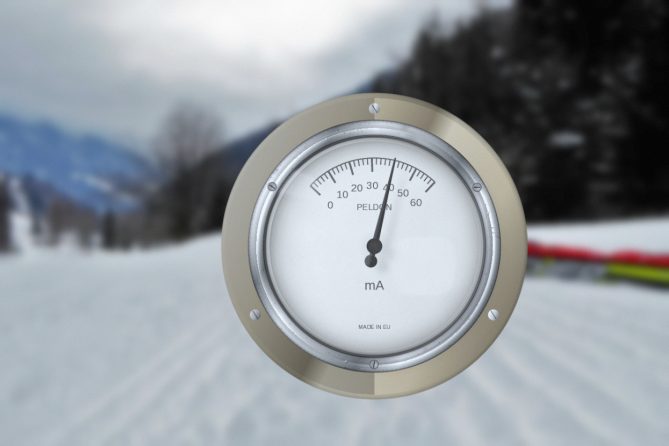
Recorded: 40; mA
